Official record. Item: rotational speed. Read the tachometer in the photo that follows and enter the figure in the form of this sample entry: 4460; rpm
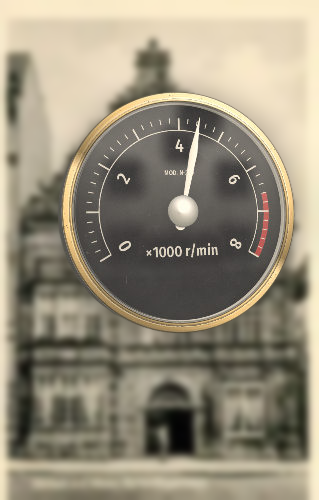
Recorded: 4400; rpm
